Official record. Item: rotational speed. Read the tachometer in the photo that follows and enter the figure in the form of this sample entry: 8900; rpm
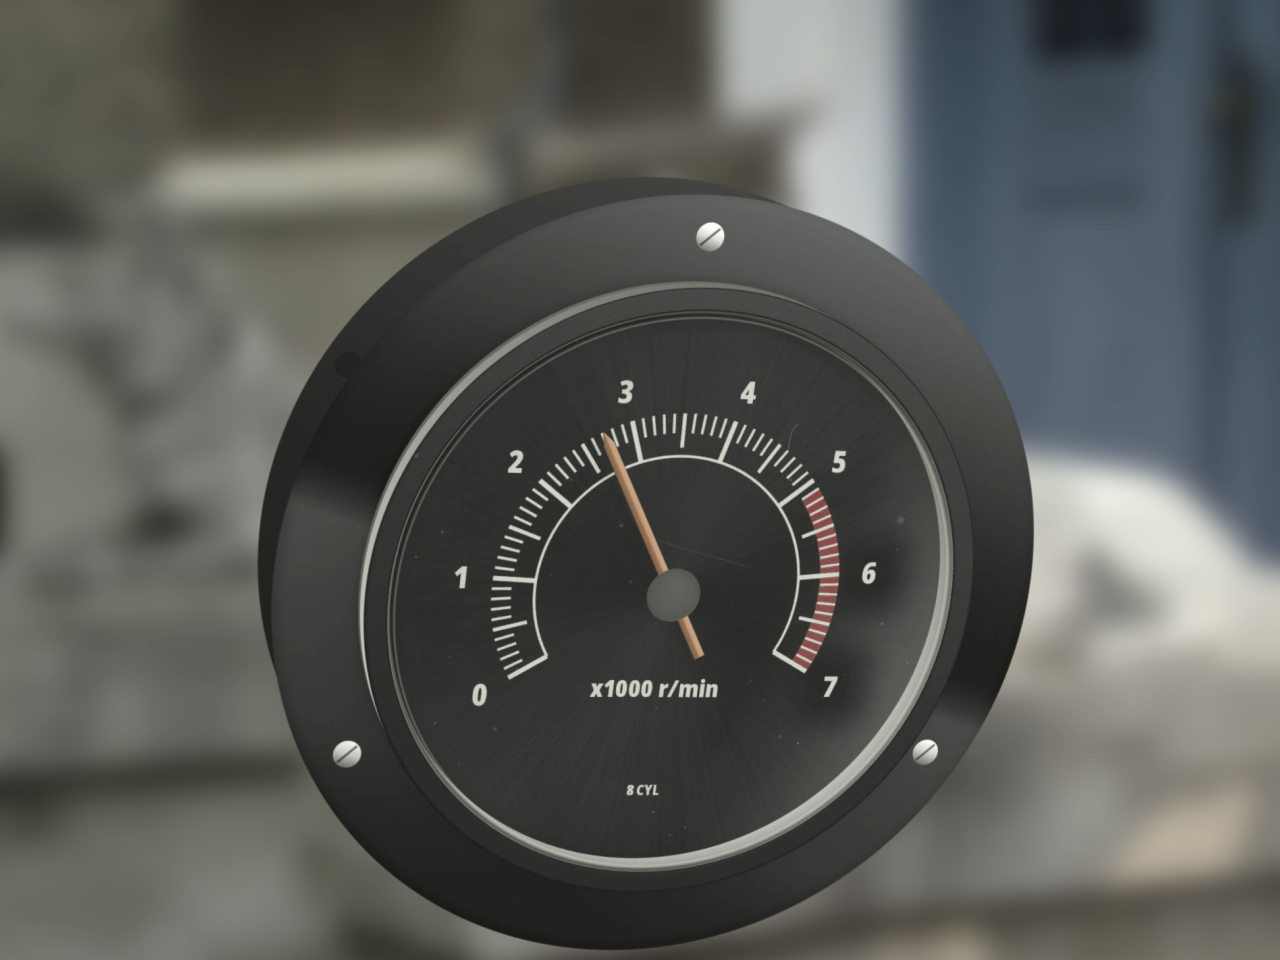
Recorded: 2700; rpm
